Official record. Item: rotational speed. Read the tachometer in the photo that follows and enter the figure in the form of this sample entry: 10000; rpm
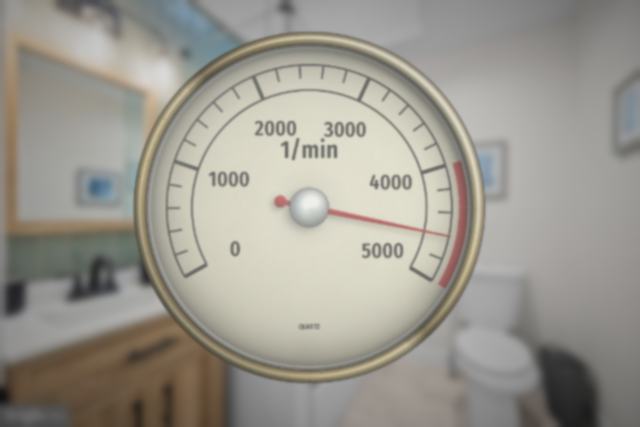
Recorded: 4600; rpm
